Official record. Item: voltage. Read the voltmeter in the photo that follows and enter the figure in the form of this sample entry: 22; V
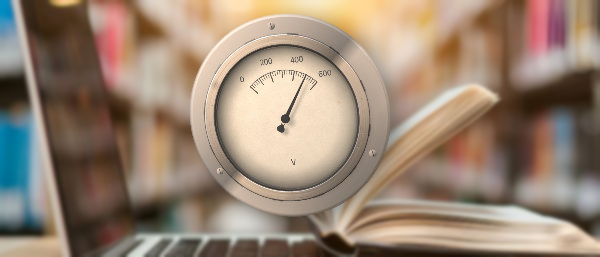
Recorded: 500; V
